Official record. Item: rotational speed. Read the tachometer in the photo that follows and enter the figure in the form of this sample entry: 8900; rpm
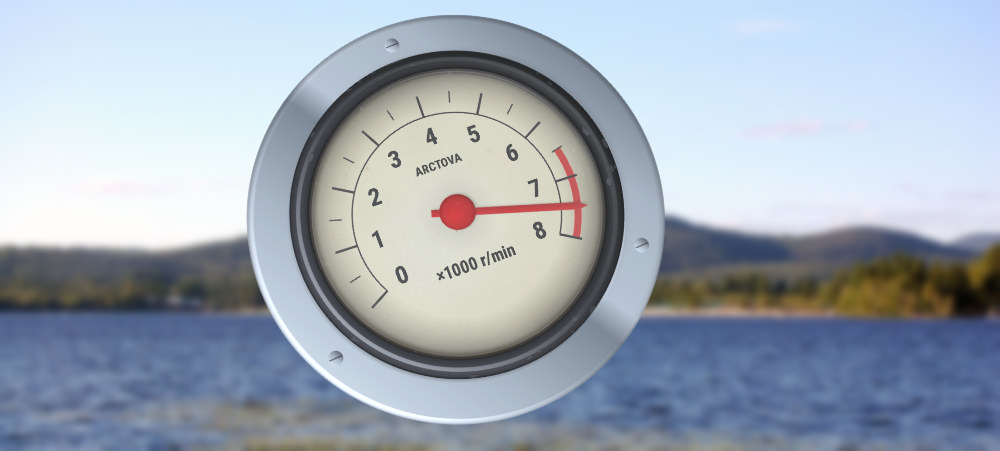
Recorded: 7500; rpm
